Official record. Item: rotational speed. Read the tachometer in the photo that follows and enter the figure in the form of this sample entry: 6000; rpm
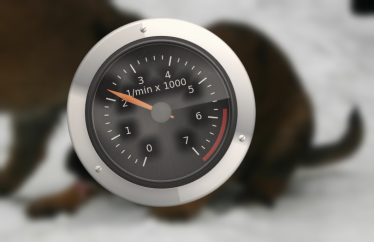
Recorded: 2200; rpm
